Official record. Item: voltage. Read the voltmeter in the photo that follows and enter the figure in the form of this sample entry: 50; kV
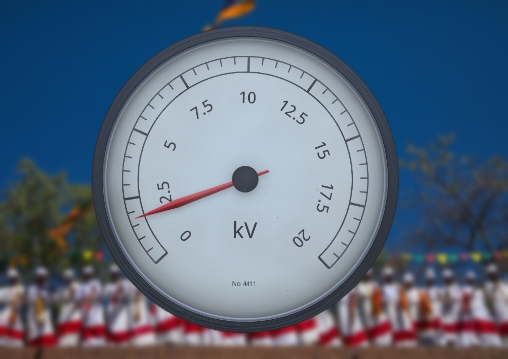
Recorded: 1.75; kV
